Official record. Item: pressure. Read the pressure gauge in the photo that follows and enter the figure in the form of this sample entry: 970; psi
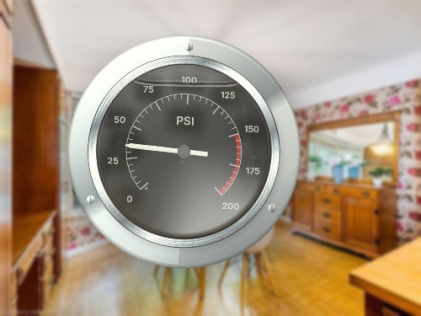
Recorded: 35; psi
